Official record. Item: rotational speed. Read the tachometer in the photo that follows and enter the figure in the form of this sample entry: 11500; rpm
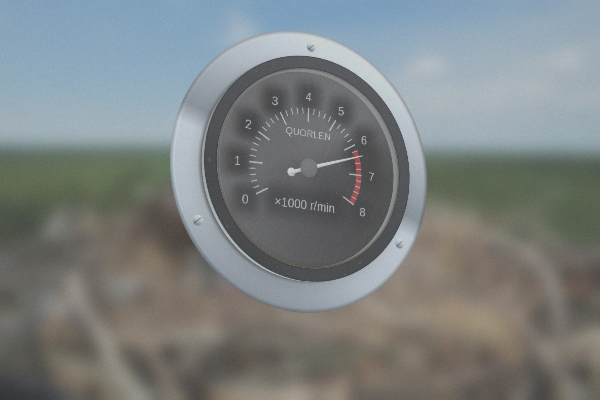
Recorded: 6400; rpm
